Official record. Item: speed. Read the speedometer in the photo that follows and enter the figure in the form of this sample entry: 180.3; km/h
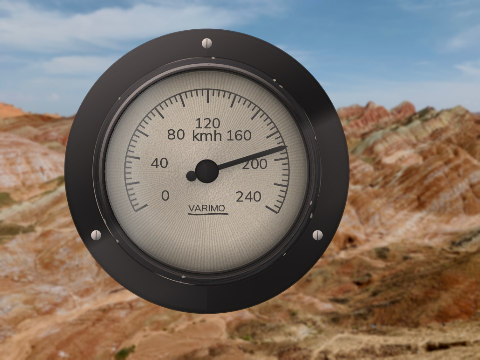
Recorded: 192; km/h
